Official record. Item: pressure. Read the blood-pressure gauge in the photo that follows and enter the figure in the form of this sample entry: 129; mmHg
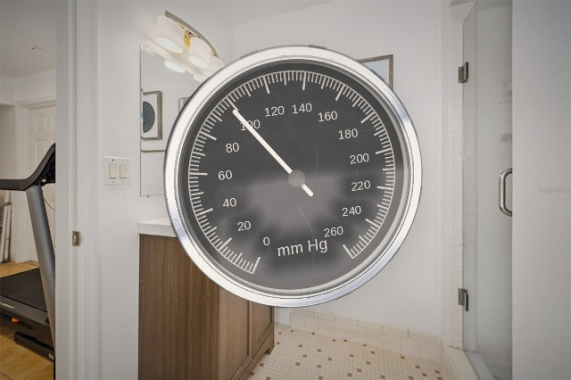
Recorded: 98; mmHg
